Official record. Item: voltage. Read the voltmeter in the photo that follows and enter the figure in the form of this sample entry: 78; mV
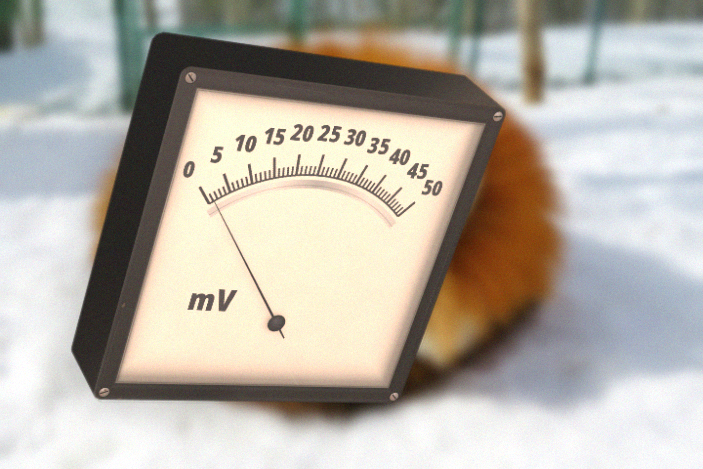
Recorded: 1; mV
